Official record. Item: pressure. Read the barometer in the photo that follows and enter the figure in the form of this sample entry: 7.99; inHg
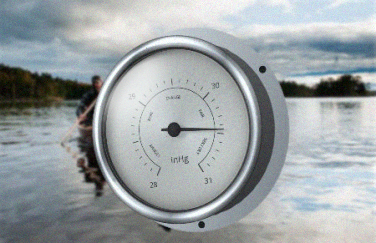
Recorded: 30.45; inHg
